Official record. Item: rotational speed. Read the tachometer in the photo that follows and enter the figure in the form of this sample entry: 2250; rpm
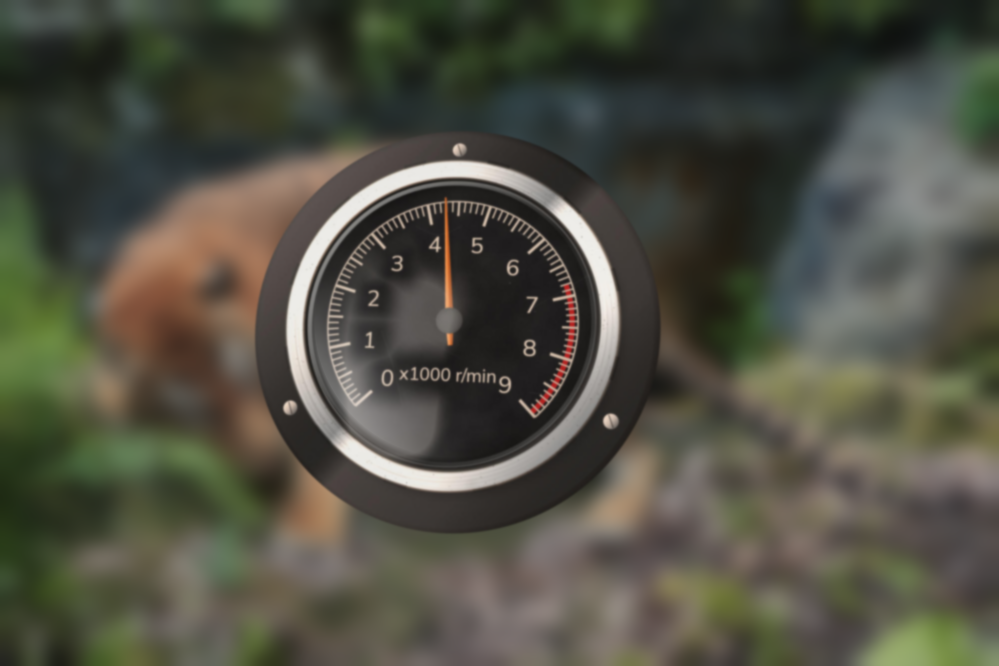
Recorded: 4300; rpm
